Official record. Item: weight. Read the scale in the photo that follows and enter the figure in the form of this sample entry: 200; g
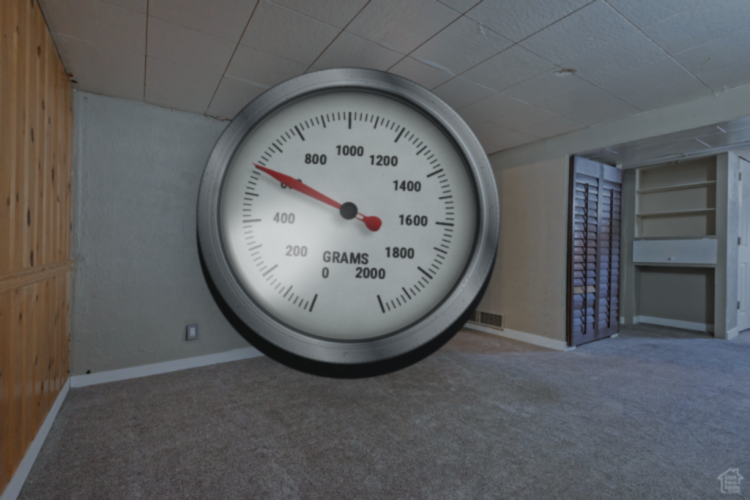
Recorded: 600; g
